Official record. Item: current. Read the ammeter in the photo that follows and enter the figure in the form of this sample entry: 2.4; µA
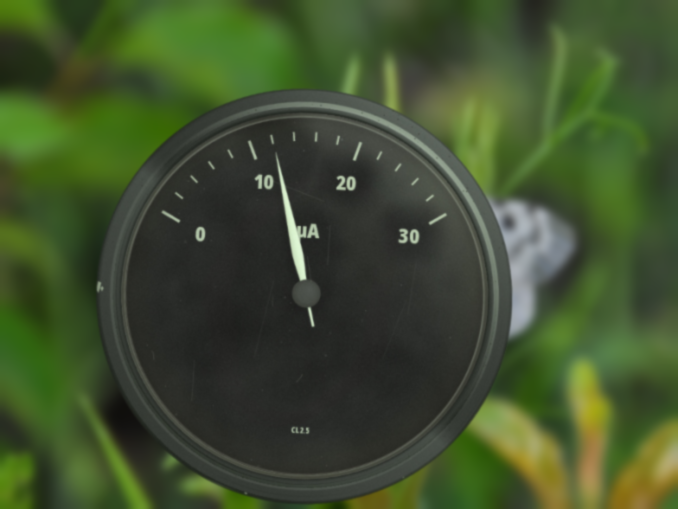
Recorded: 12; µA
